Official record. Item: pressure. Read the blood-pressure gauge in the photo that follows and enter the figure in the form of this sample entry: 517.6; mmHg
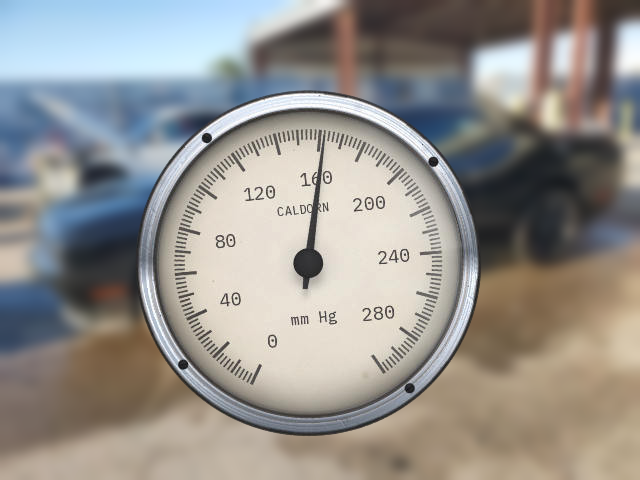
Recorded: 162; mmHg
